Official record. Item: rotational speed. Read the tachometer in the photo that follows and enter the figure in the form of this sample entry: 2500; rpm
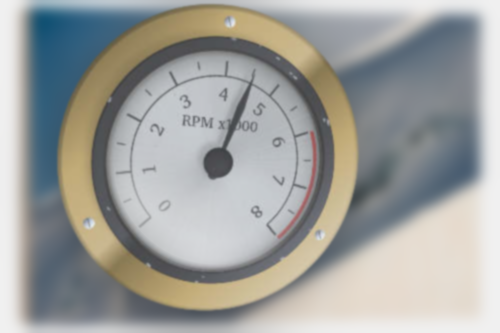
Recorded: 4500; rpm
